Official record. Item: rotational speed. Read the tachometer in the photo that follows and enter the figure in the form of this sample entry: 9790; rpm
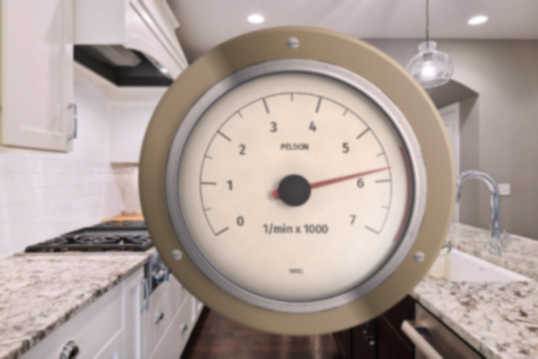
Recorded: 5750; rpm
